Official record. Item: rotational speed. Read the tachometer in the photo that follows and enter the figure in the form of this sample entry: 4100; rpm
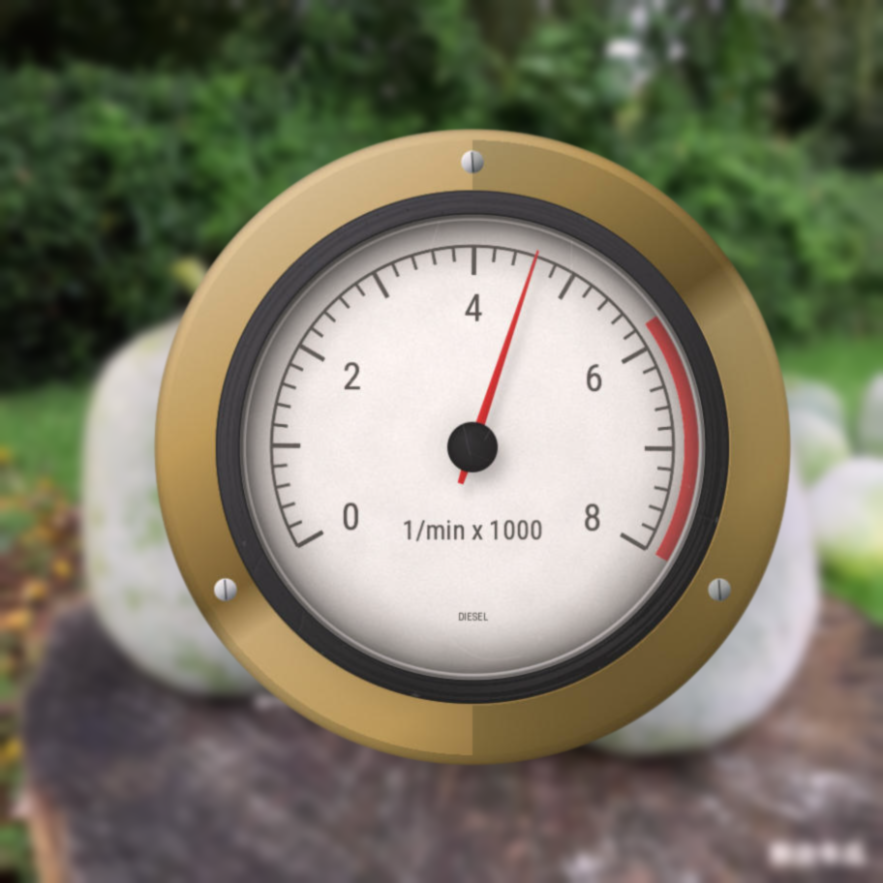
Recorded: 4600; rpm
